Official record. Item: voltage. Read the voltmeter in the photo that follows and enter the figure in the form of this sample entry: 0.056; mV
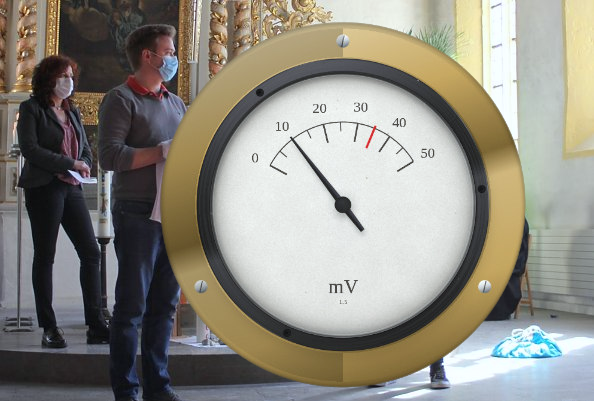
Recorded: 10; mV
